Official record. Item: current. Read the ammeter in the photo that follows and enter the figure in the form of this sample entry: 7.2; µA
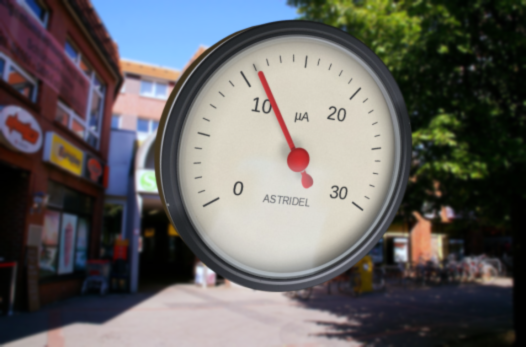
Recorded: 11; µA
